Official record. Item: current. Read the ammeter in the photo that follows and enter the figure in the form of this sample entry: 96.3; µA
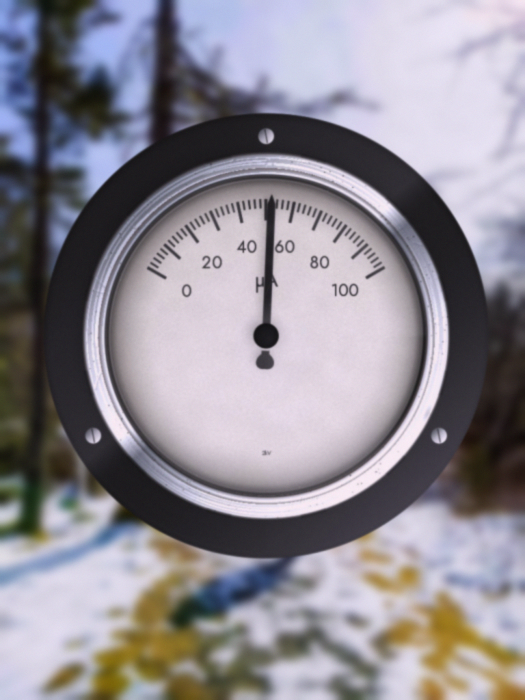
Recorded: 52; µA
